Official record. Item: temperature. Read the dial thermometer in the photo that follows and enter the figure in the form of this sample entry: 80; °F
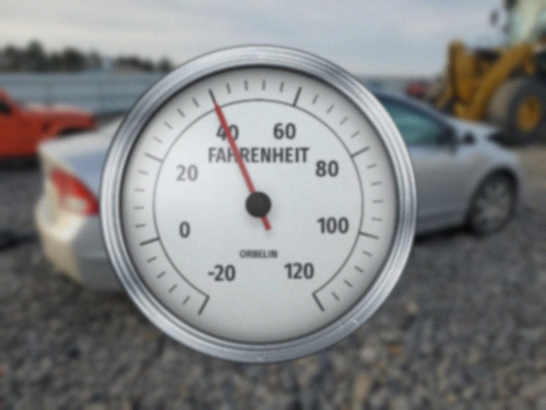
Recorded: 40; °F
